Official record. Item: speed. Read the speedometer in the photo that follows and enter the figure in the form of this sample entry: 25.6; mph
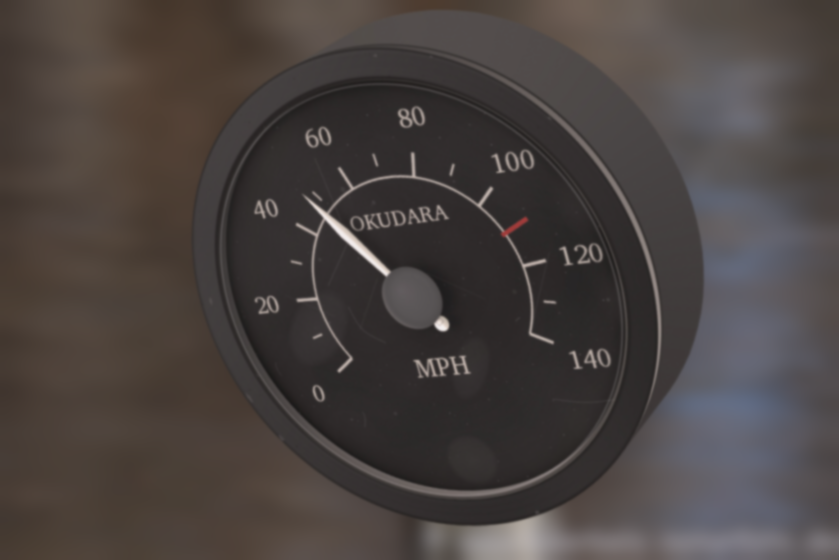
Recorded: 50; mph
